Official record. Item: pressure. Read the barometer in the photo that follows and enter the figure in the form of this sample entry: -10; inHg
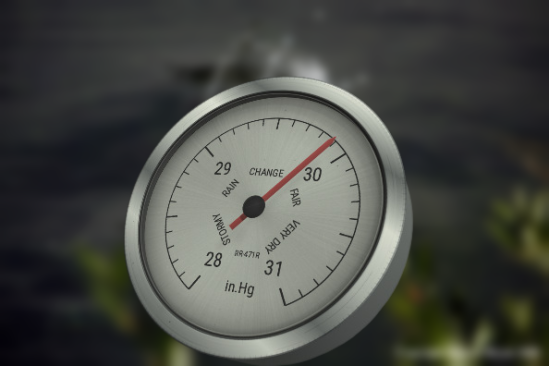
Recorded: 29.9; inHg
